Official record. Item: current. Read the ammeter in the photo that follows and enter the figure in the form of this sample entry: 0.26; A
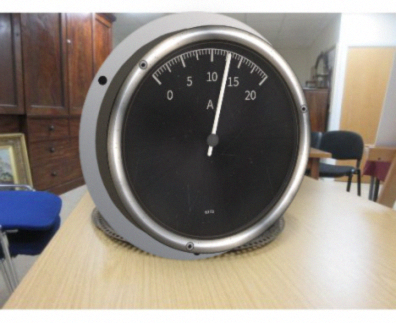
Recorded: 12.5; A
